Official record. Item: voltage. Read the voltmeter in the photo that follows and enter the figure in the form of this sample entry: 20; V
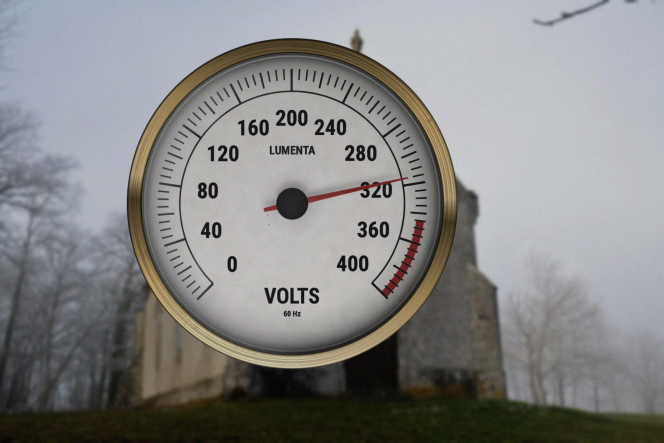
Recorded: 315; V
